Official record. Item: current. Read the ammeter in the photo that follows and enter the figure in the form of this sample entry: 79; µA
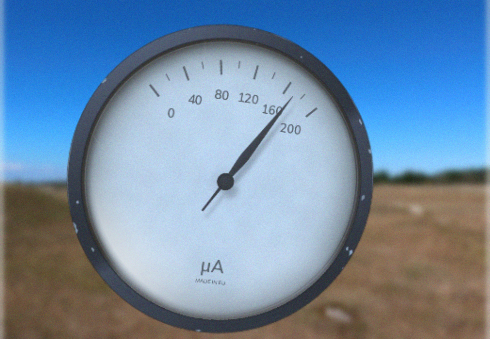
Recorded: 170; µA
